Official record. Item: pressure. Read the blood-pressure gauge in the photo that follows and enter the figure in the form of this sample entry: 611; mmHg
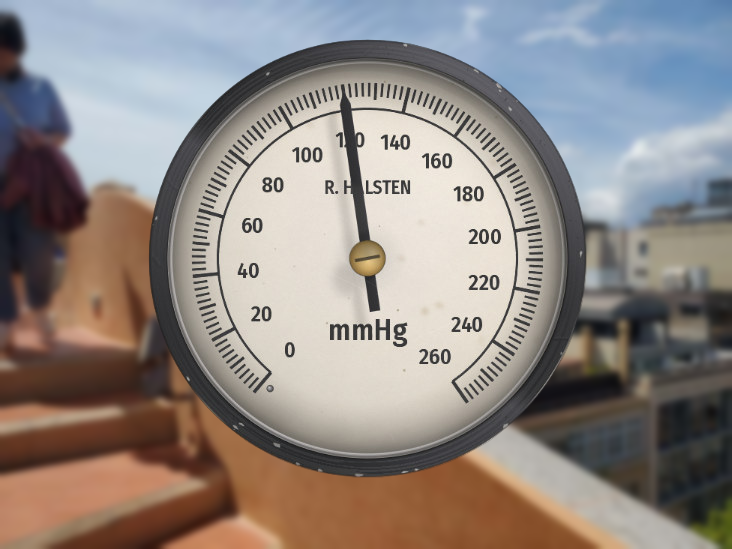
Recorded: 120; mmHg
